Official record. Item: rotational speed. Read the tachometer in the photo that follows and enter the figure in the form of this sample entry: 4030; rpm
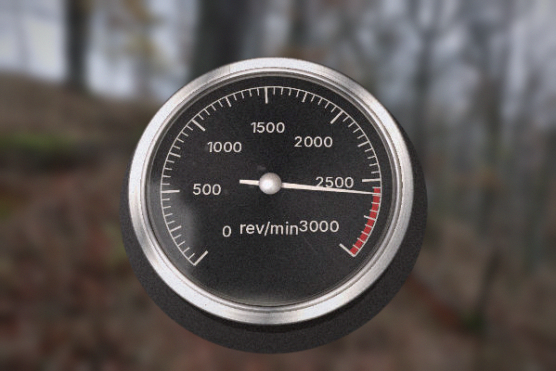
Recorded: 2600; rpm
